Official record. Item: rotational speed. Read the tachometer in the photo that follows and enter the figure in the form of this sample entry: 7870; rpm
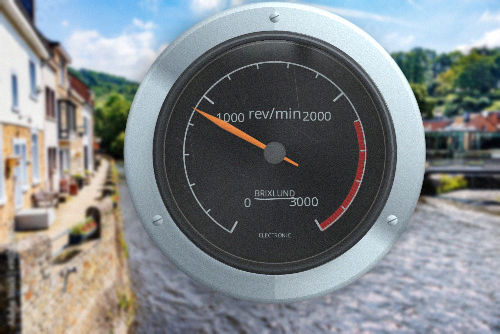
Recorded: 900; rpm
